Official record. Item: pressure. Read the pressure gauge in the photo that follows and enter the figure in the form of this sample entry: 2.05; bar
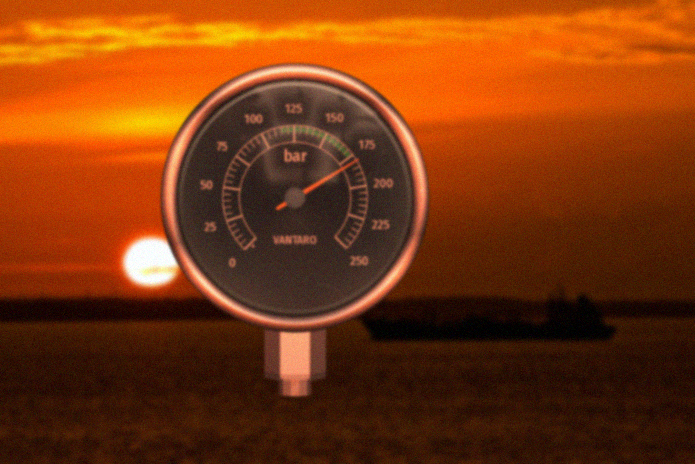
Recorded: 180; bar
